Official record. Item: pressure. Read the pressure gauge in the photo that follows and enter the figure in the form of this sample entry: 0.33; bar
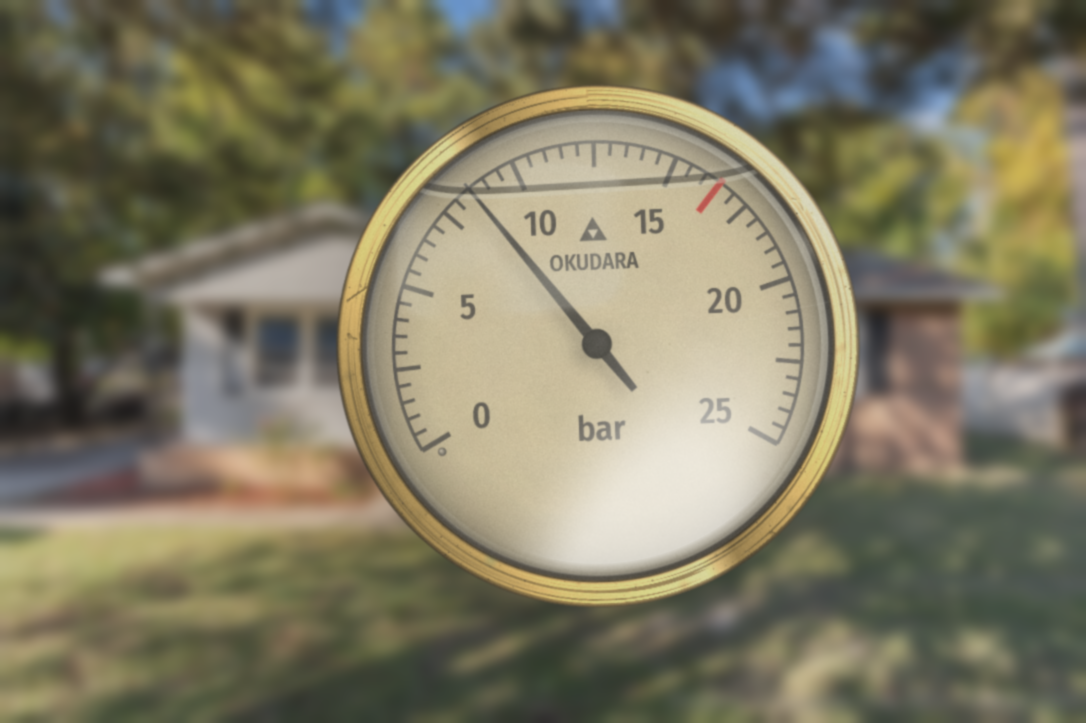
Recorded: 8.5; bar
